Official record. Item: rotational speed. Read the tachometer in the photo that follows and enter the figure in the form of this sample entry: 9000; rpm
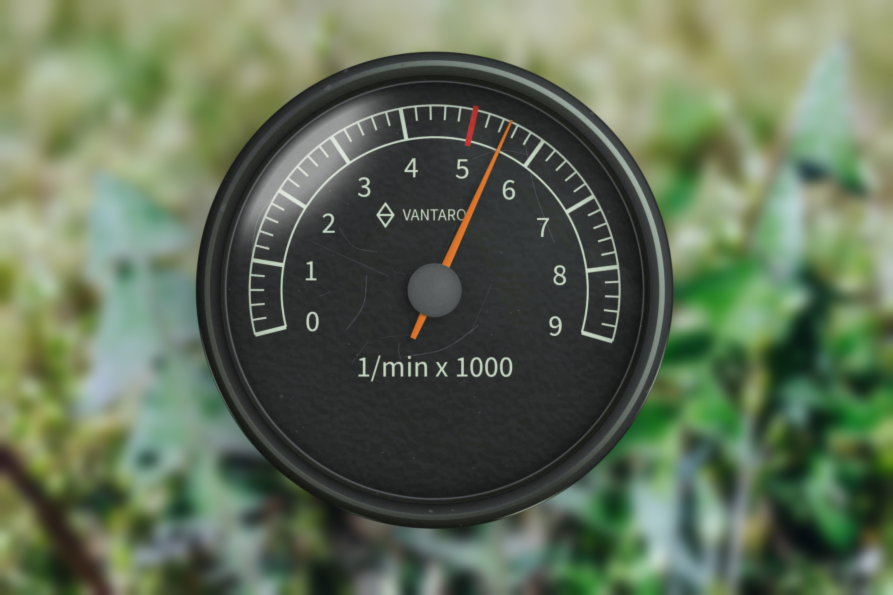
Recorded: 5500; rpm
